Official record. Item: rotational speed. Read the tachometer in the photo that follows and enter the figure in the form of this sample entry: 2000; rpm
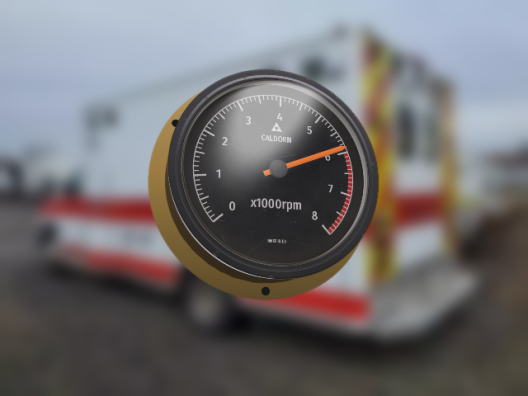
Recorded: 5900; rpm
